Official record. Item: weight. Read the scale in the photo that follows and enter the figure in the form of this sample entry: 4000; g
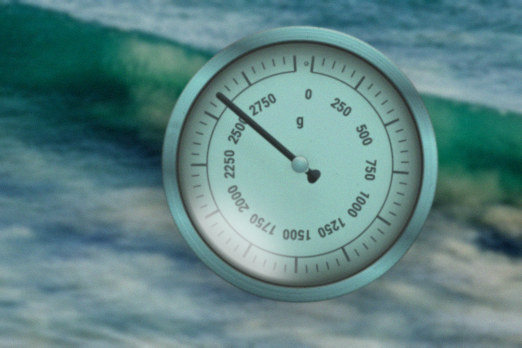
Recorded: 2600; g
